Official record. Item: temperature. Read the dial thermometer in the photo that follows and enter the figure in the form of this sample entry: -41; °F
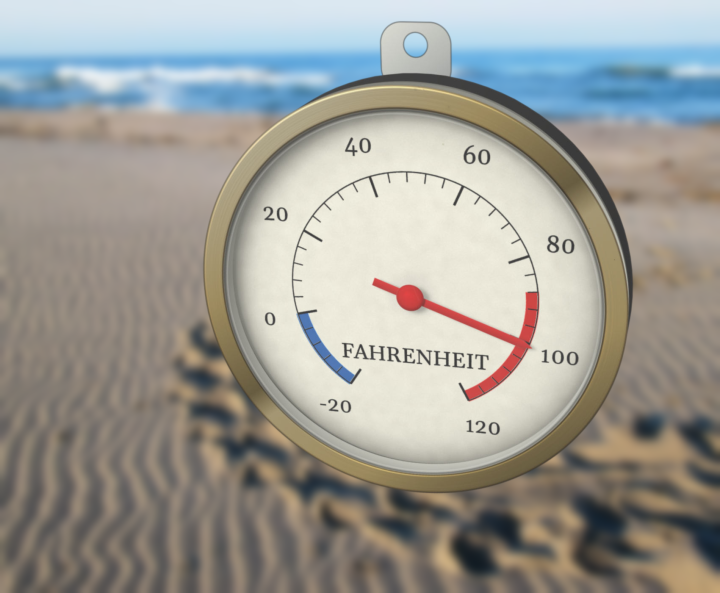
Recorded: 100; °F
